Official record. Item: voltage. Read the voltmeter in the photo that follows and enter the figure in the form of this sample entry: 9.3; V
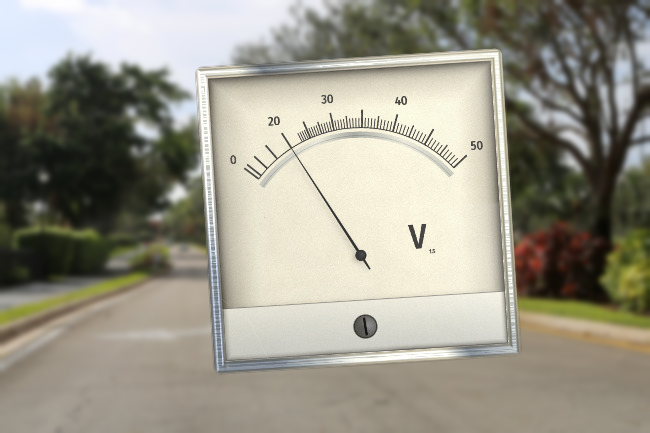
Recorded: 20; V
